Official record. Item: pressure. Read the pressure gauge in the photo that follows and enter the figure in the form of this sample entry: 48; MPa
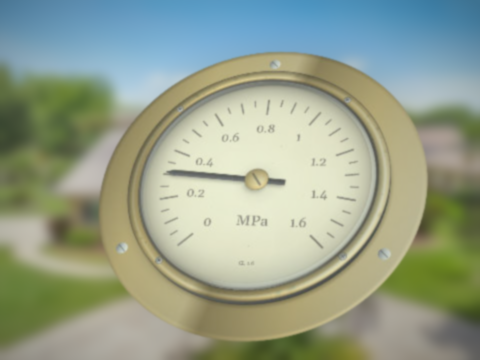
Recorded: 0.3; MPa
